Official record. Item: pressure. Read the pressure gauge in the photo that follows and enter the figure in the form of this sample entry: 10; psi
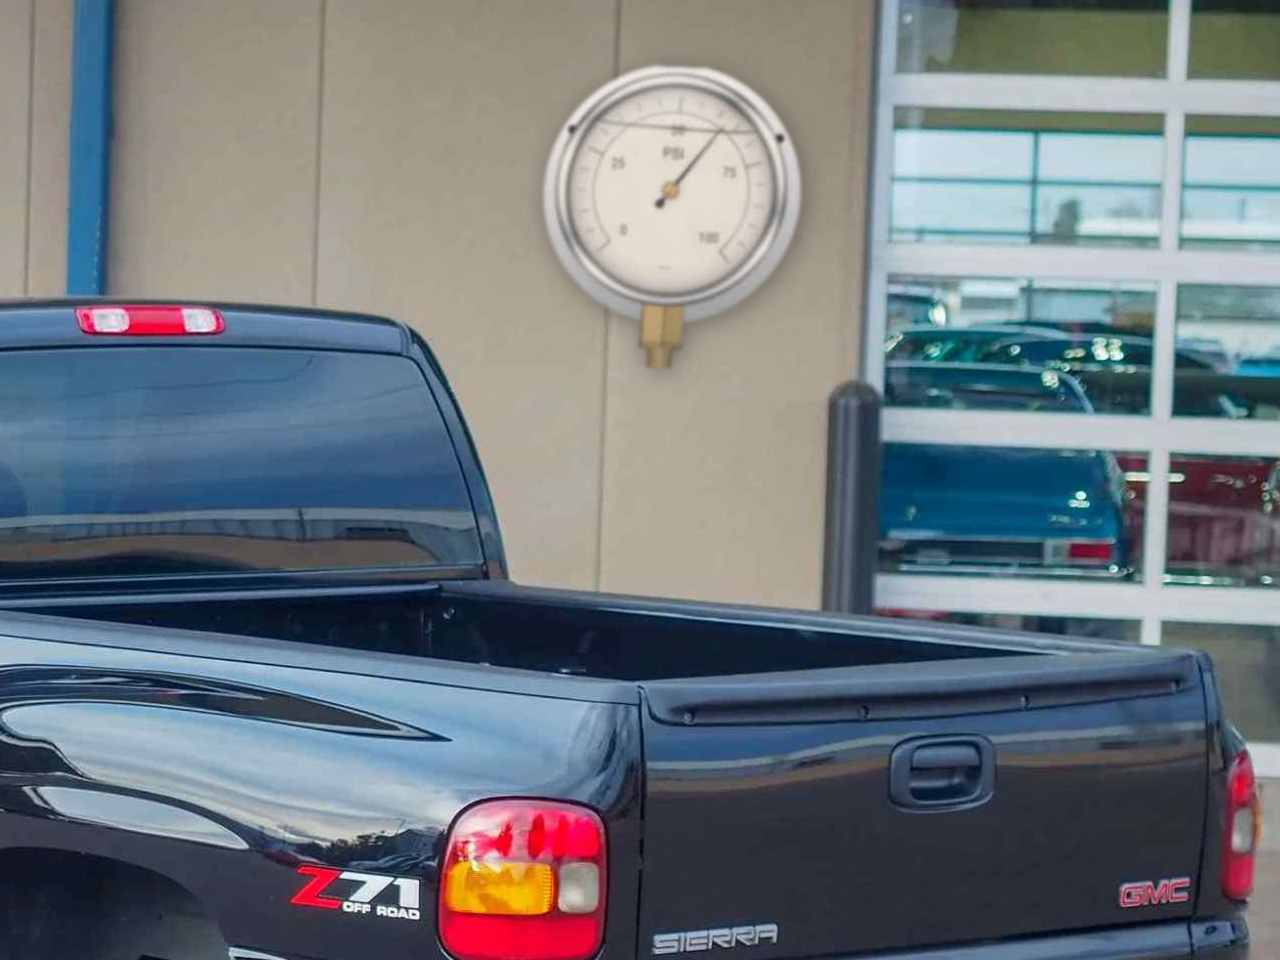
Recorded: 62.5; psi
